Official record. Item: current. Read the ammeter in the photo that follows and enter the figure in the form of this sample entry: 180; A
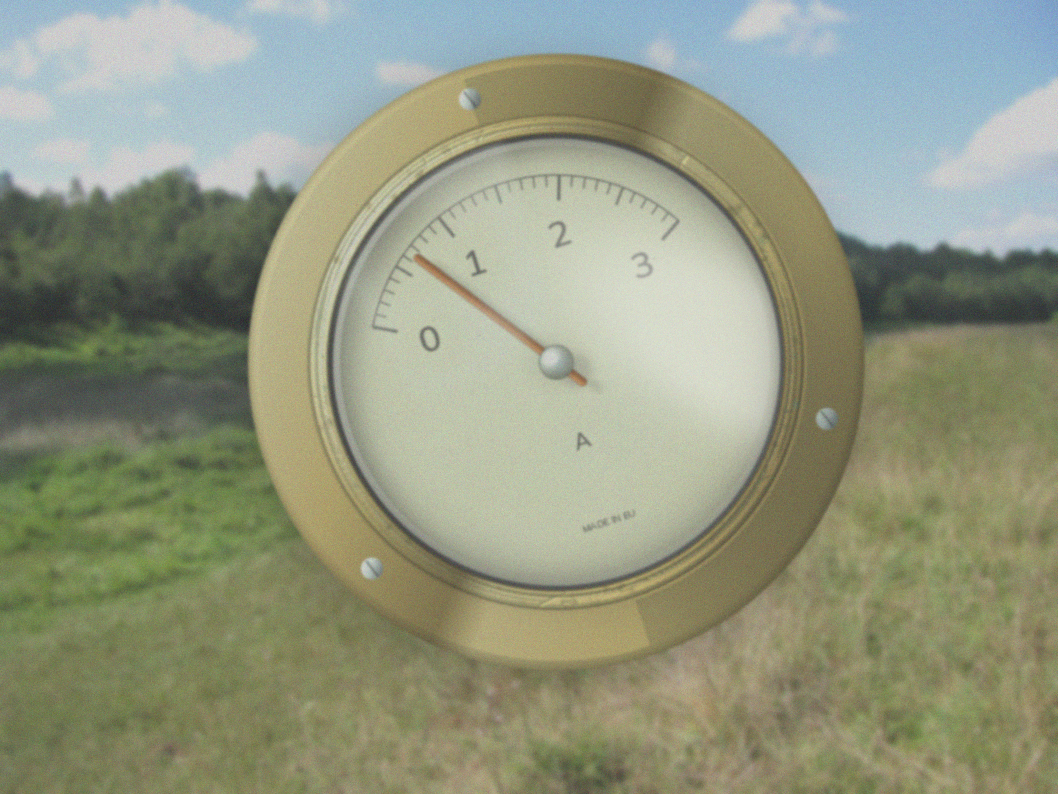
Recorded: 0.65; A
